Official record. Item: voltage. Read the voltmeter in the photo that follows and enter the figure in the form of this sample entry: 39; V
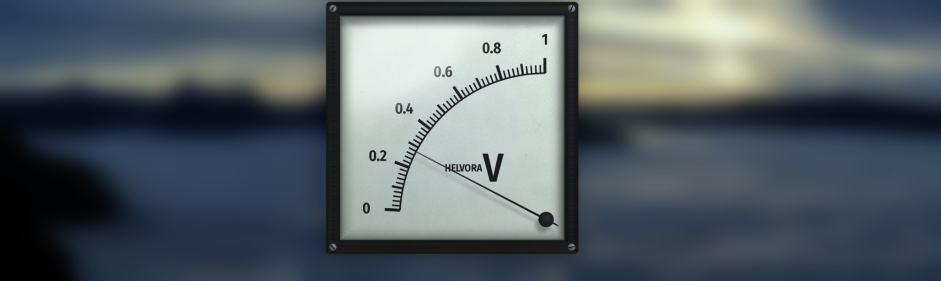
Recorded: 0.28; V
